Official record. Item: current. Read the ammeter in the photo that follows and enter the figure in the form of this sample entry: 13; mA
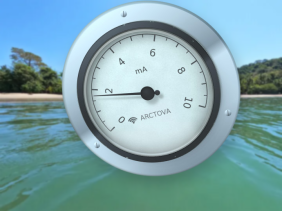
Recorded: 1.75; mA
